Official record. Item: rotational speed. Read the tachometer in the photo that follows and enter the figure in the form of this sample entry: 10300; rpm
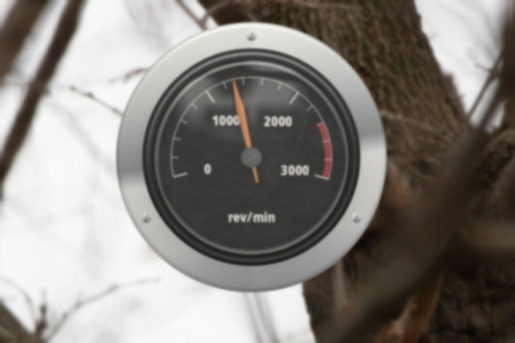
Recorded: 1300; rpm
